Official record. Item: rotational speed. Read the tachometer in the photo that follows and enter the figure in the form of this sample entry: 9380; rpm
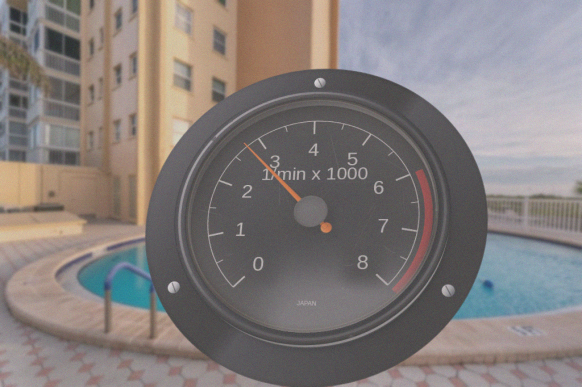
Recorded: 2750; rpm
